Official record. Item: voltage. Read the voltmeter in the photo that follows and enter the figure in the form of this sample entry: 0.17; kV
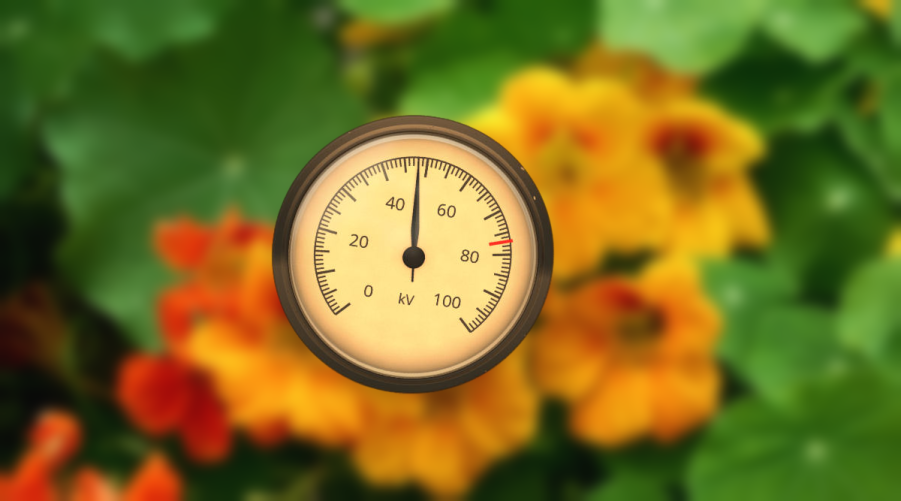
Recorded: 48; kV
